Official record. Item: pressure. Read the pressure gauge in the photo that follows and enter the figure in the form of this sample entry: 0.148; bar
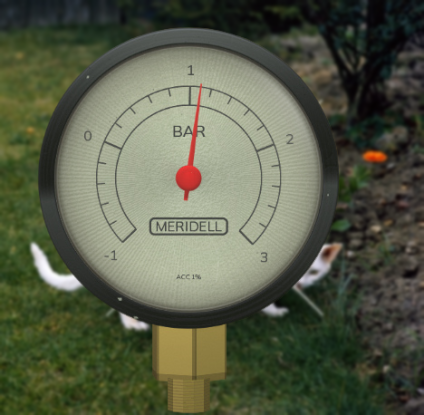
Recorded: 1.1; bar
